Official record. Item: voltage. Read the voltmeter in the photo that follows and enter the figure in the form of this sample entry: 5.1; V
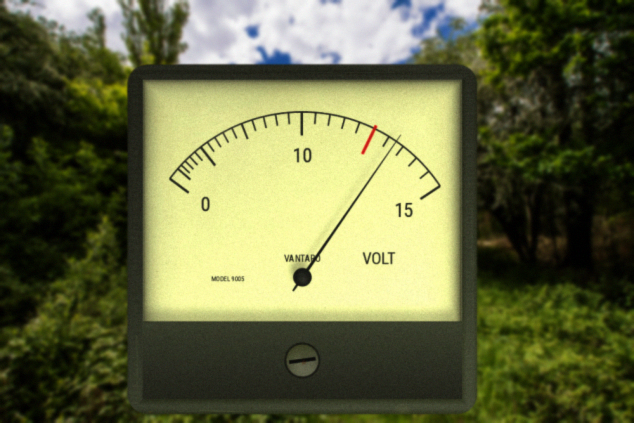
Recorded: 13.25; V
